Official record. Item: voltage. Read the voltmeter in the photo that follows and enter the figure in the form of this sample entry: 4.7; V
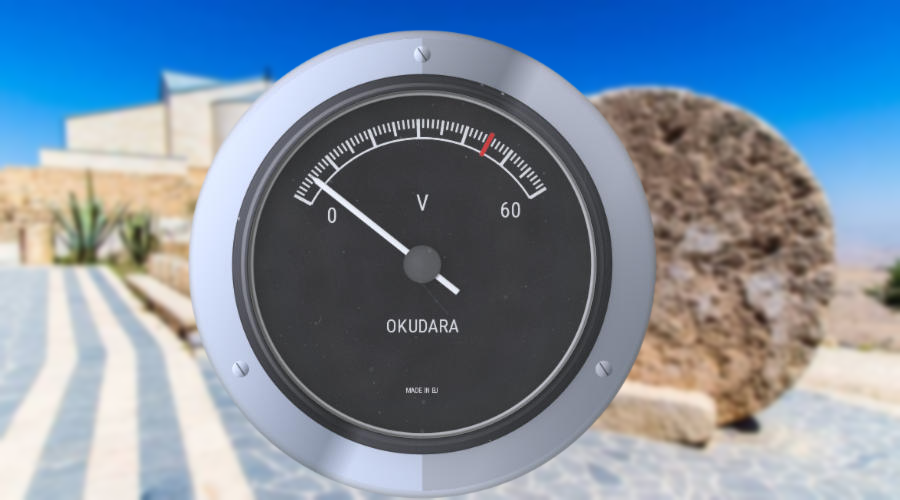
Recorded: 5; V
